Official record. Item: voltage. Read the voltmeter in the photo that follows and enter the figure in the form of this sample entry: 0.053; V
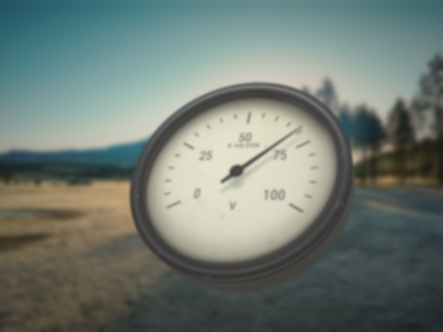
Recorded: 70; V
